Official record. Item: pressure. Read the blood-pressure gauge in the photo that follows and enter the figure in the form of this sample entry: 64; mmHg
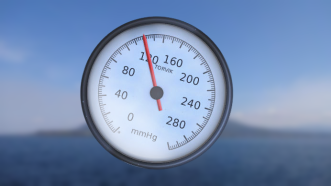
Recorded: 120; mmHg
